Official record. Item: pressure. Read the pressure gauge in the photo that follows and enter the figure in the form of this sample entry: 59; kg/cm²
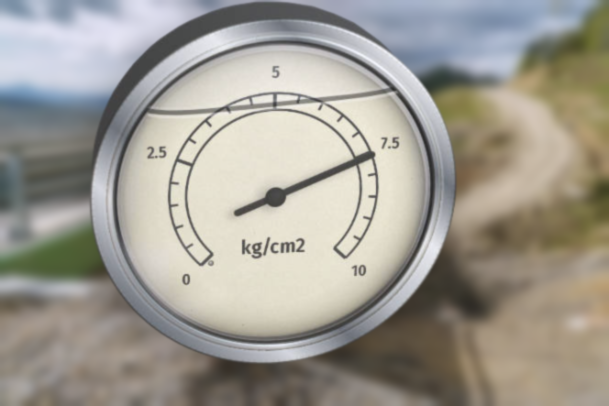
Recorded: 7.5; kg/cm²
